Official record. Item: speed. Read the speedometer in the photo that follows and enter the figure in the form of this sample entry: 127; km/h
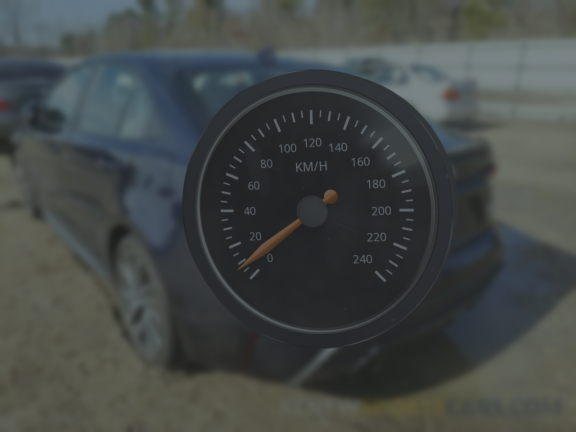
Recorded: 7.5; km/h
